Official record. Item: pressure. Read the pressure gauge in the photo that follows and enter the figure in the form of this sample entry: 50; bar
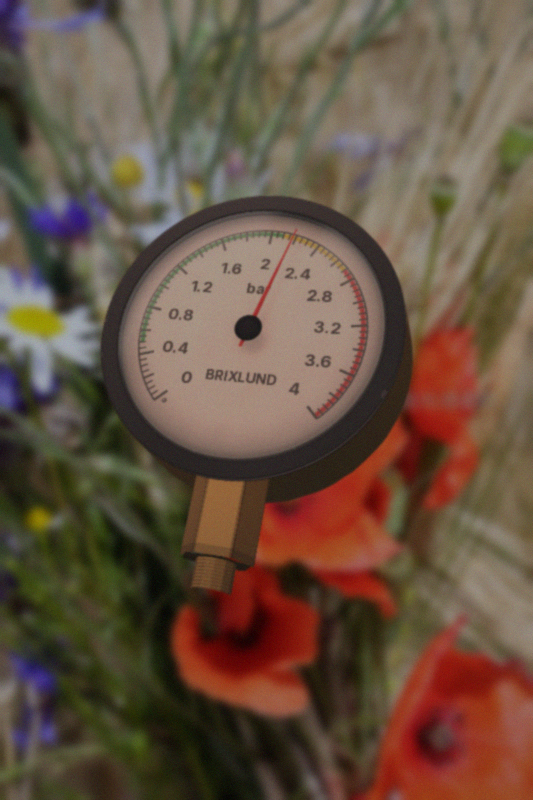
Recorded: 2.2; bar
